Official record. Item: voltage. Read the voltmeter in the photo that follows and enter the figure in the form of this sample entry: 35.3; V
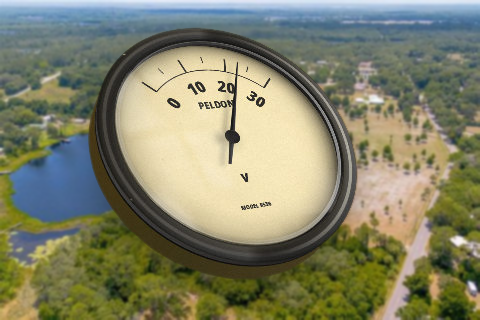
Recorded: 22.5; V
